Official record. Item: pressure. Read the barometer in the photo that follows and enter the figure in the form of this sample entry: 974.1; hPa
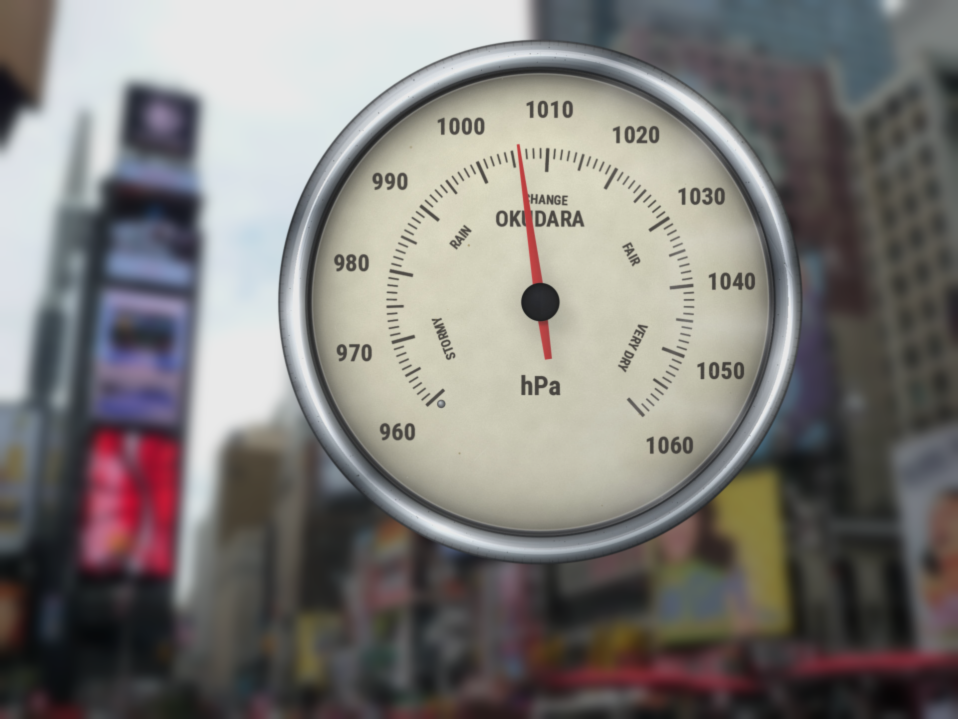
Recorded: 1006; hPa
